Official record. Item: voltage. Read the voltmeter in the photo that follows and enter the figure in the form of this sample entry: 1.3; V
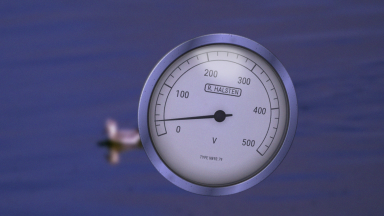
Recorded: 30; V
